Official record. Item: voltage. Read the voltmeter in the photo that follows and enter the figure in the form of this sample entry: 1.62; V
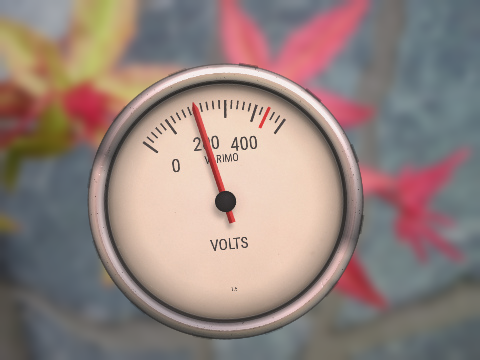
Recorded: 200; V
